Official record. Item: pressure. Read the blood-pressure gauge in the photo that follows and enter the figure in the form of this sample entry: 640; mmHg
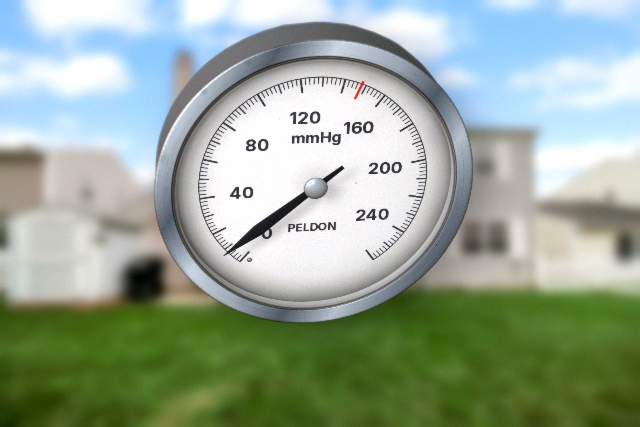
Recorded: 10; mmHg
